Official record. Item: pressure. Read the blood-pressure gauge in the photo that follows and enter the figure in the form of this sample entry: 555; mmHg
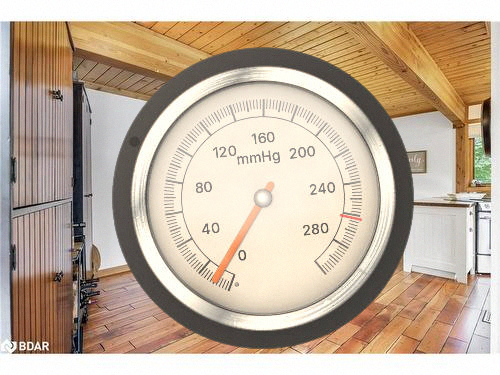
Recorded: 10; mmHg
